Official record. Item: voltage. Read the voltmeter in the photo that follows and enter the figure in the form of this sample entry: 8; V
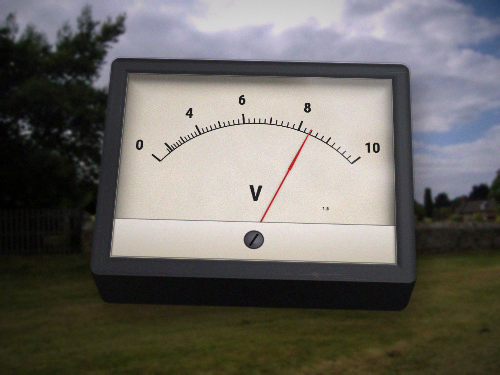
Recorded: 8.4; V
